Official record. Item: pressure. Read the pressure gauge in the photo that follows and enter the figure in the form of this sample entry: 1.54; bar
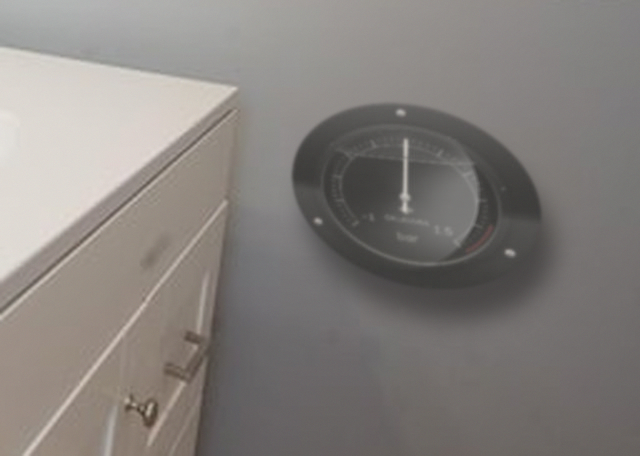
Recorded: 0.25; bar
